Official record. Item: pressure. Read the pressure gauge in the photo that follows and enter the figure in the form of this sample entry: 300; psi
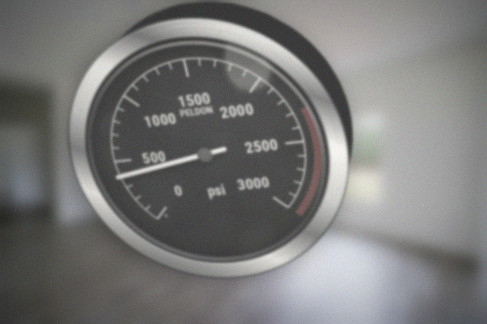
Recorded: 400; psi
